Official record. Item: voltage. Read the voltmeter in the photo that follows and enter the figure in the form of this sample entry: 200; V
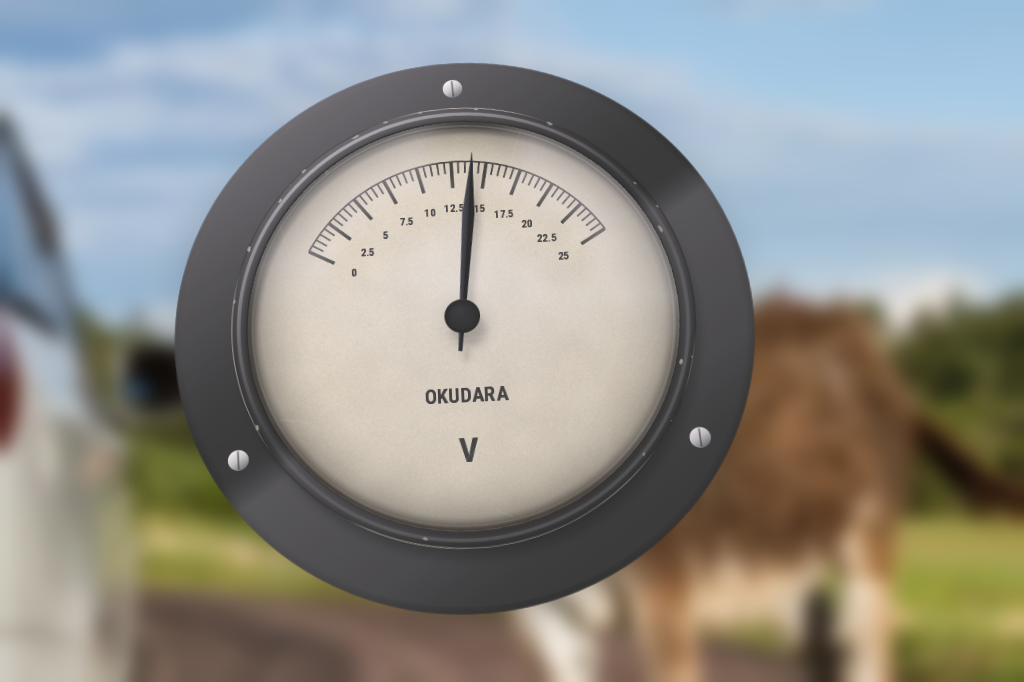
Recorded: 14; V
